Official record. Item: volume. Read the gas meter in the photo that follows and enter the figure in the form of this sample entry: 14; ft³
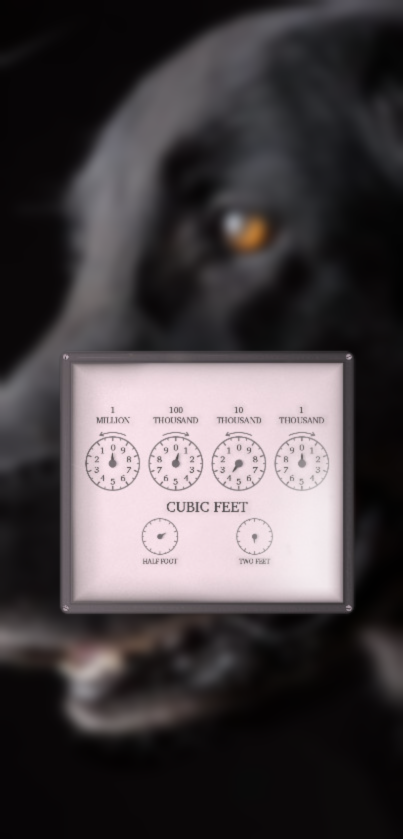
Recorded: 4000; ft³
